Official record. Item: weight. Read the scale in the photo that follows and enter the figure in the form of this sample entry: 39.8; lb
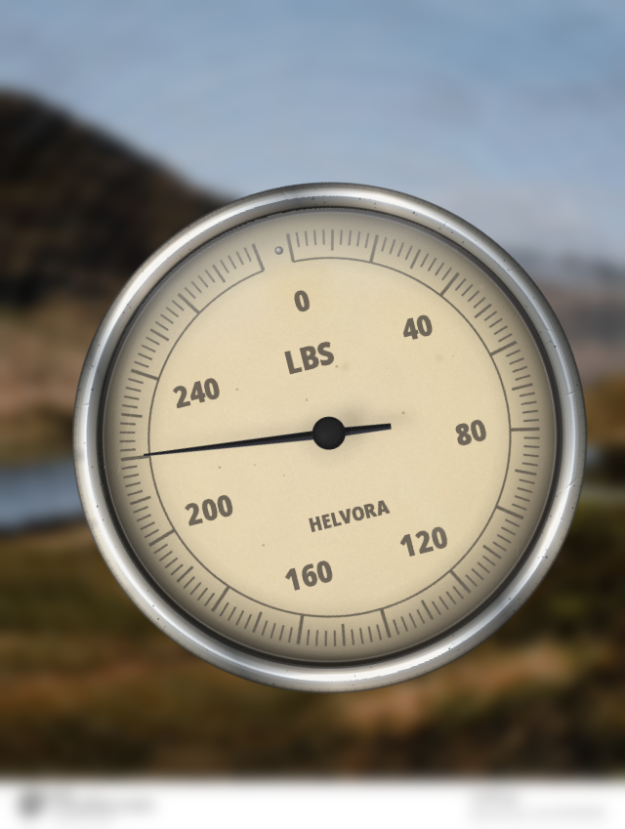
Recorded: 220; lb
